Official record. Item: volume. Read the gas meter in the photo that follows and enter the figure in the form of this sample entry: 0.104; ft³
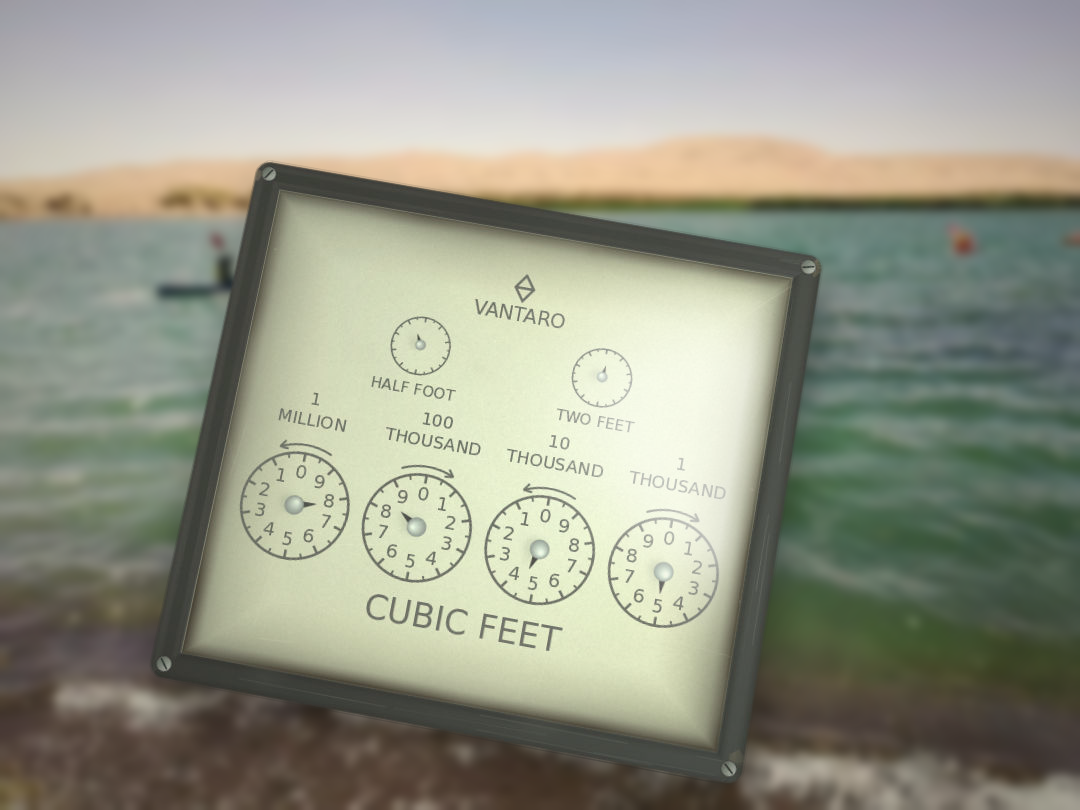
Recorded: 784500; ft³
